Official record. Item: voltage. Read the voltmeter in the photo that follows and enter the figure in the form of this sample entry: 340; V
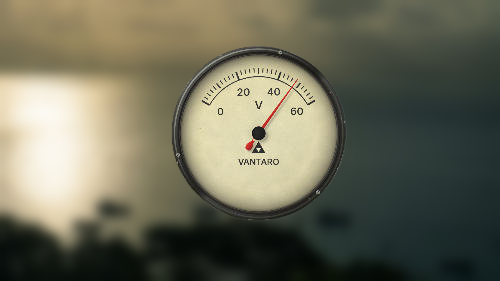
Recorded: 48; V
